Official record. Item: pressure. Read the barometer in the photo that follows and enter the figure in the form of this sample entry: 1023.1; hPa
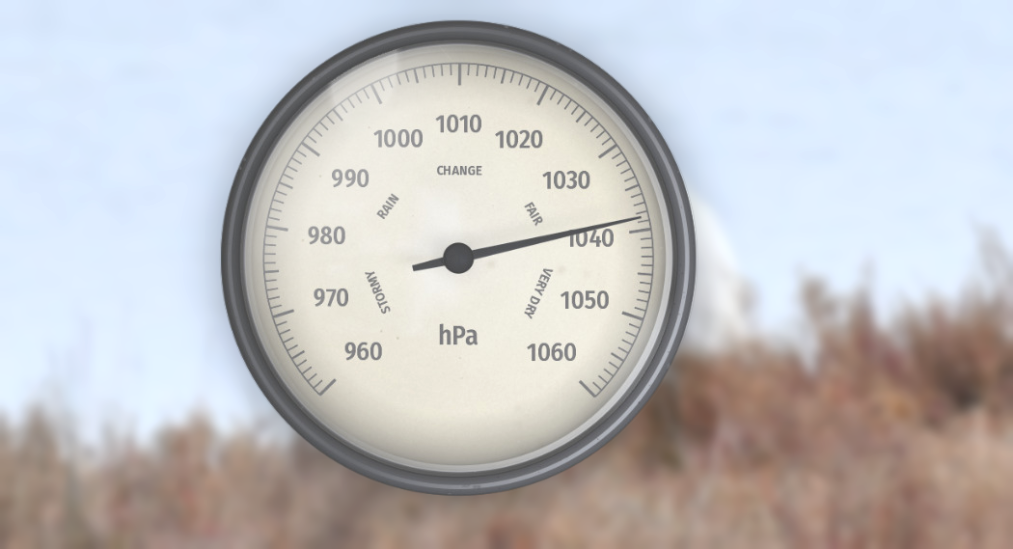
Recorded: 1038.5; hPa
